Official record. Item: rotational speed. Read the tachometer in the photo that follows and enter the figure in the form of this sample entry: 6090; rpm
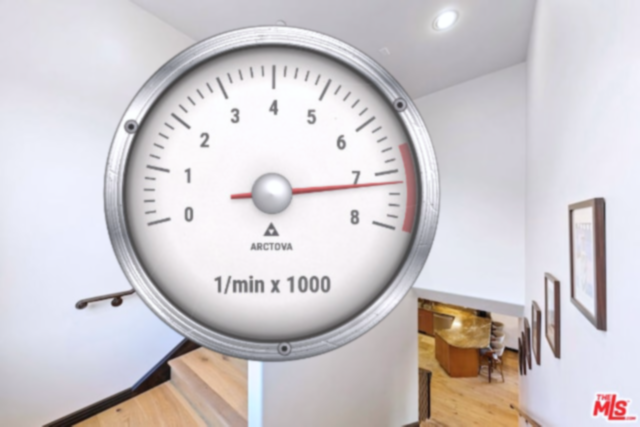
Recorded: 7200; rpm
